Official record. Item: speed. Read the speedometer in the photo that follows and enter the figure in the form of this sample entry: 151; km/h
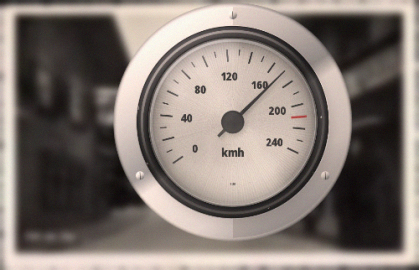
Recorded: 170; km/h
